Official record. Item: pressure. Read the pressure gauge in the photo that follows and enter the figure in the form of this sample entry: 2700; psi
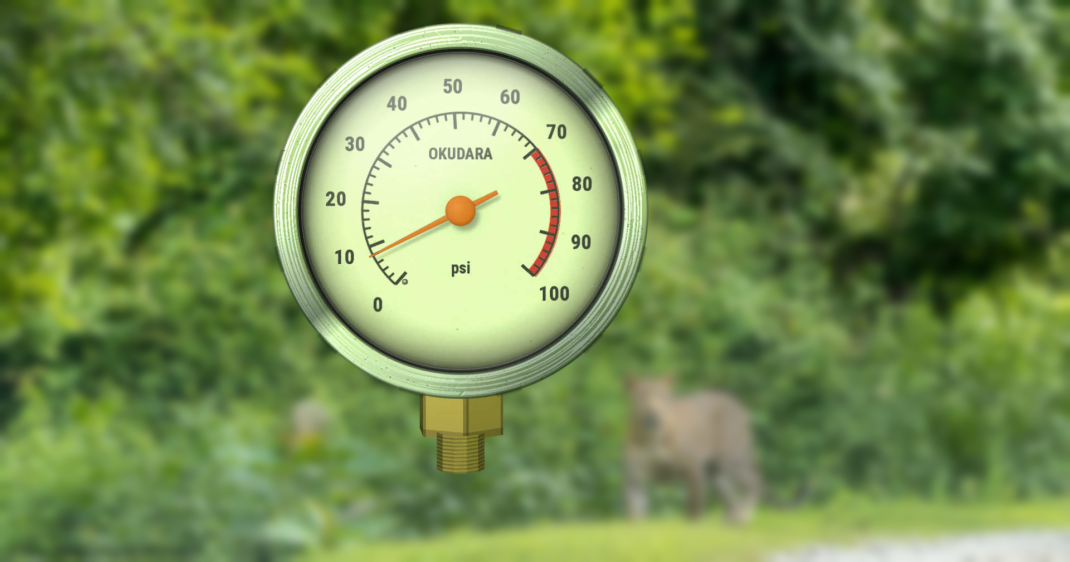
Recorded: 8; psi
